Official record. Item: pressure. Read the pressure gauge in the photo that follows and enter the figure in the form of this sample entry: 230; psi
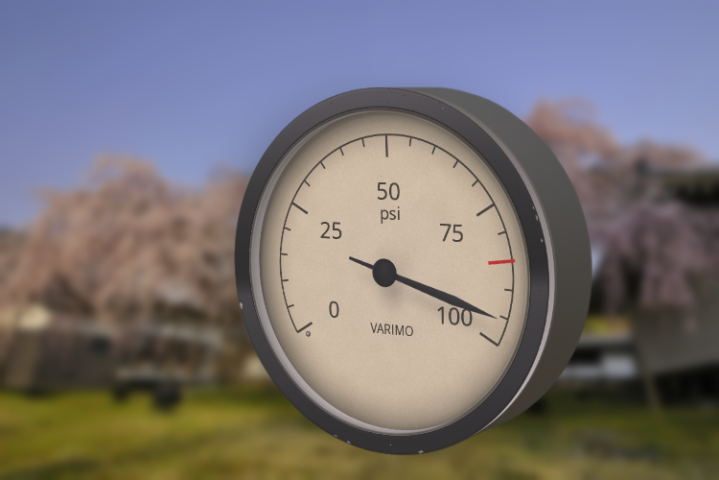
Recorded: 95; psi
